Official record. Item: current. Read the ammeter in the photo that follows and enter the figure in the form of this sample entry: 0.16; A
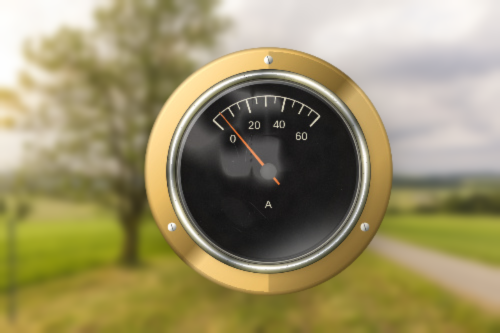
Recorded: 5; A
